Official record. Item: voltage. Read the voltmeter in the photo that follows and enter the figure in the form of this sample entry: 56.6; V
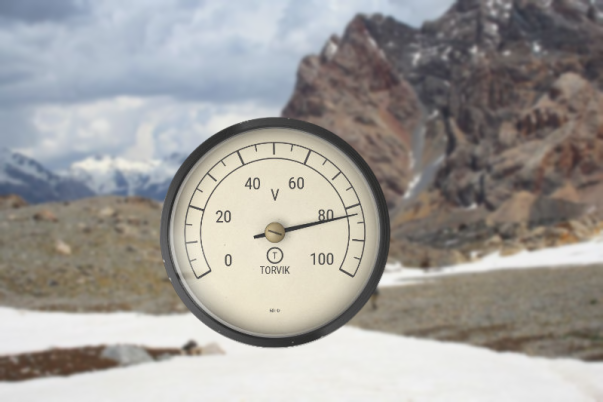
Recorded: 82.5; V
